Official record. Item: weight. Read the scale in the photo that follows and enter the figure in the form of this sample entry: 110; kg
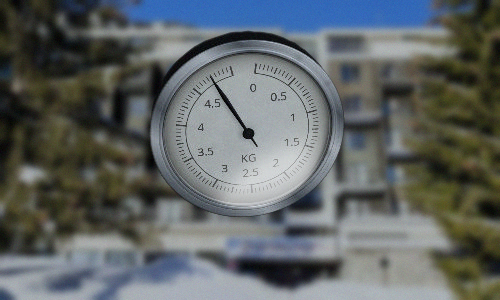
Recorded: 4.75; kg
